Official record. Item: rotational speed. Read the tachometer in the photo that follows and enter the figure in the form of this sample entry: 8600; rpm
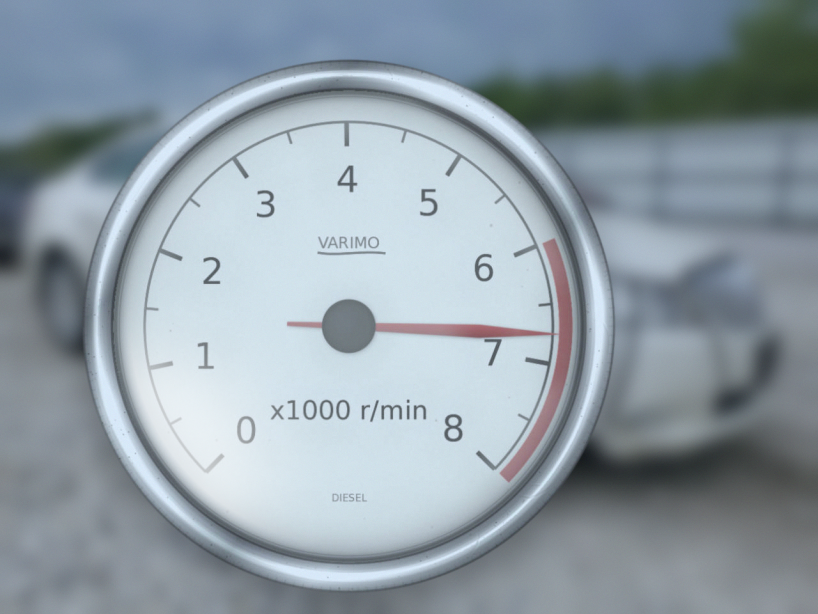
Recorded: 6750; rpm
